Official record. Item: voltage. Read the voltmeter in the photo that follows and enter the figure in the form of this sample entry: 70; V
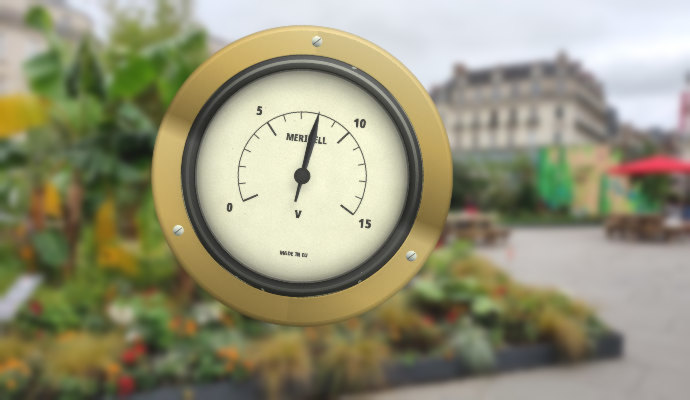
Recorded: 8; V
